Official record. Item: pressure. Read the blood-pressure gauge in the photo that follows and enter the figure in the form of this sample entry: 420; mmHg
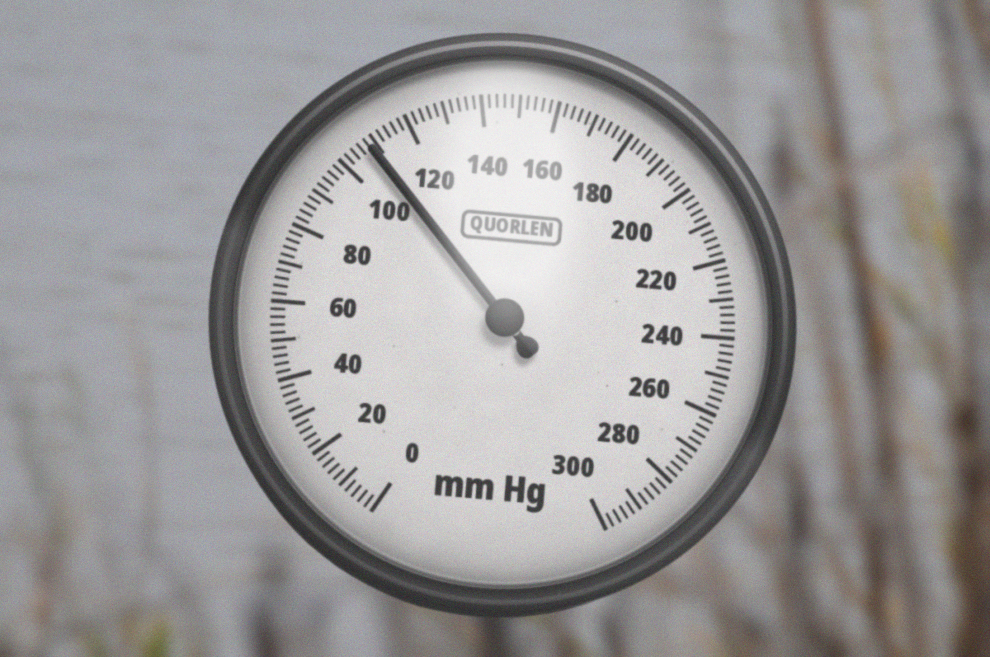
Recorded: 108; mmHg
